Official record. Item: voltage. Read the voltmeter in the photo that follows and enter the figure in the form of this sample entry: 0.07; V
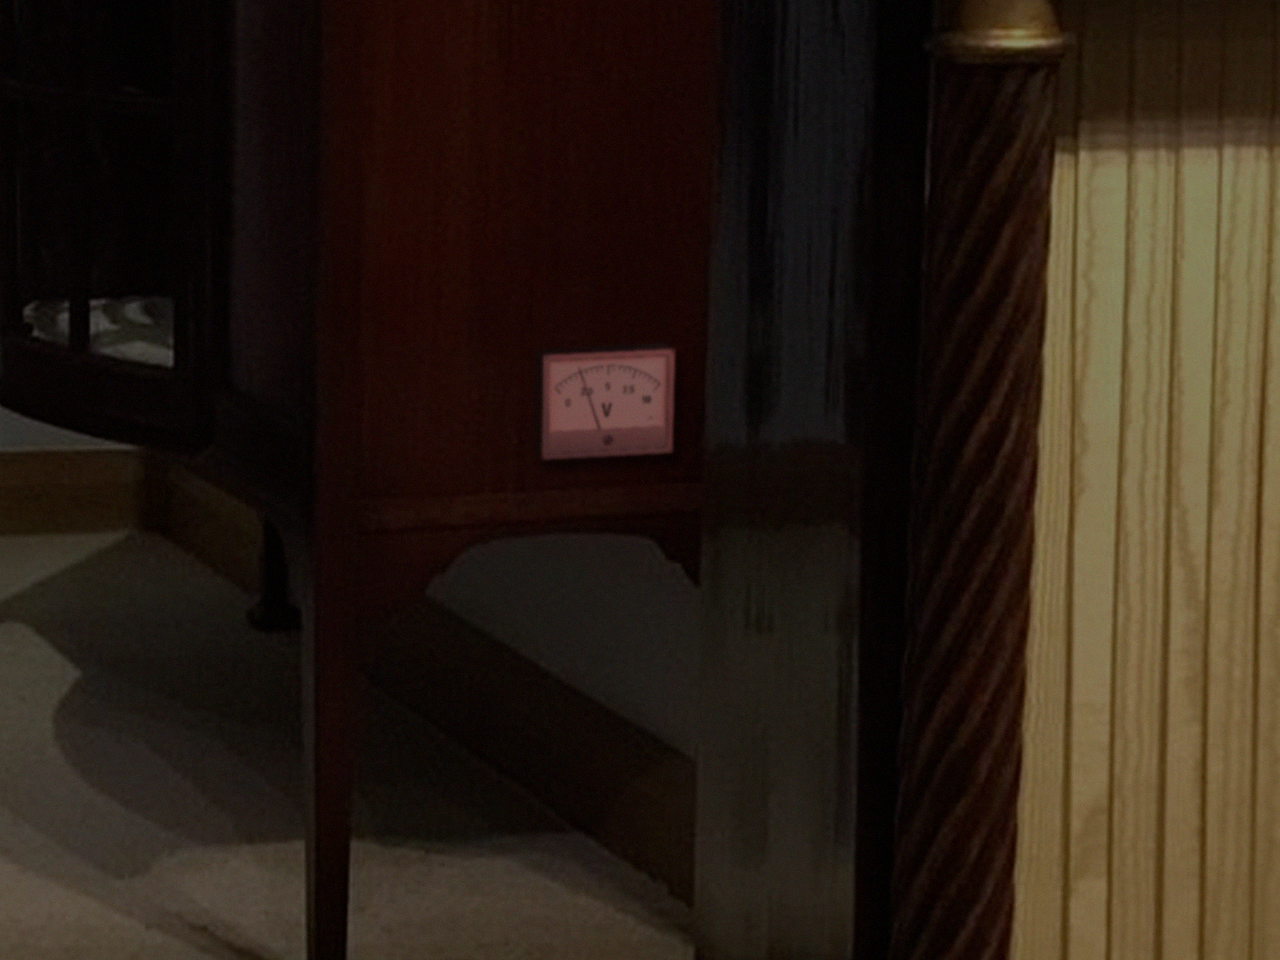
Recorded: 2.5; V
